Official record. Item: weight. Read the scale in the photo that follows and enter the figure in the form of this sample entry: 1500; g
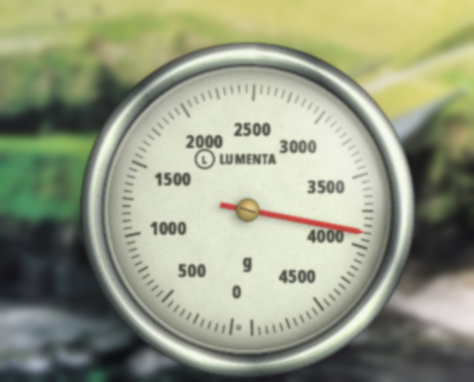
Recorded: 3900; g
